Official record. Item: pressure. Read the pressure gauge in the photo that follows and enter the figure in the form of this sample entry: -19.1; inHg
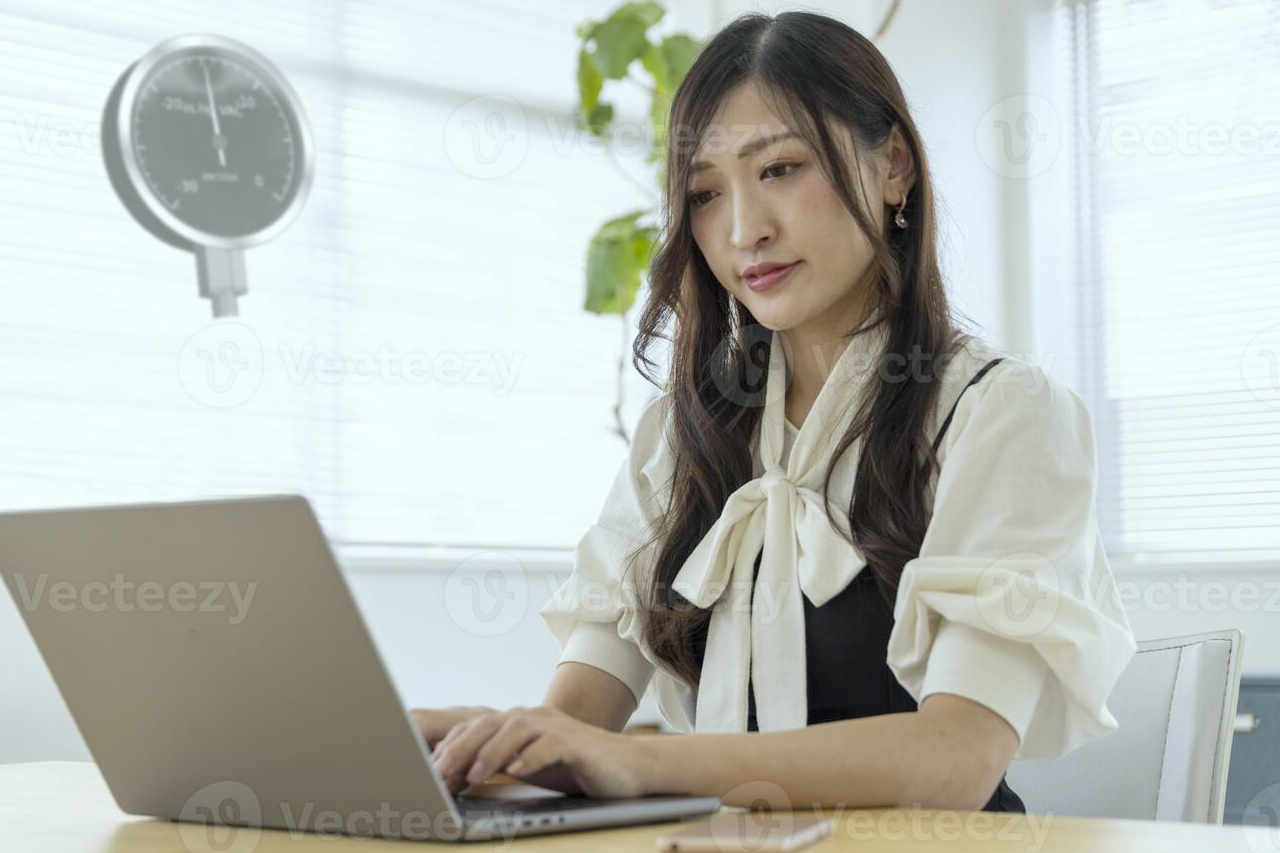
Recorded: -15; inHg
